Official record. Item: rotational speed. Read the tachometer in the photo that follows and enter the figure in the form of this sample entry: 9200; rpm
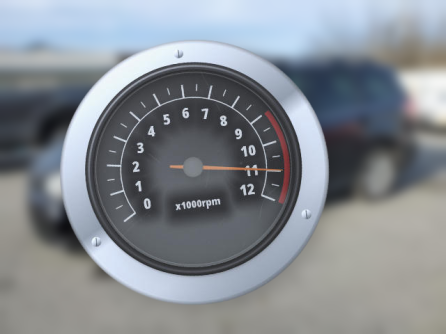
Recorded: 11000; rpm
